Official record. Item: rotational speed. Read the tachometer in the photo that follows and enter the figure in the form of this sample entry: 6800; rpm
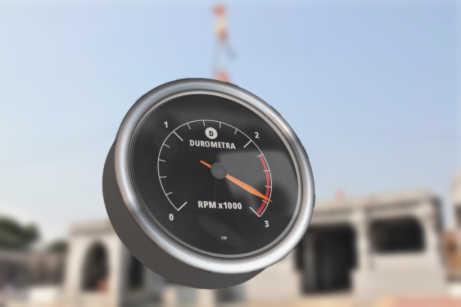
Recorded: 2800; rpm
